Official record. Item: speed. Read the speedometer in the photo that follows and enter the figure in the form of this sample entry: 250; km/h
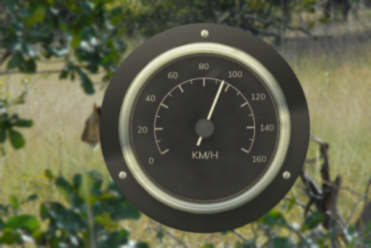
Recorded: 95; km/h
